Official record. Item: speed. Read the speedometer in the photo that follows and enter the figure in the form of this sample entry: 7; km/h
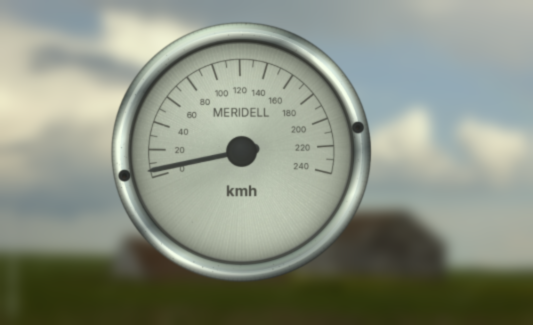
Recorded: 5; km/h
